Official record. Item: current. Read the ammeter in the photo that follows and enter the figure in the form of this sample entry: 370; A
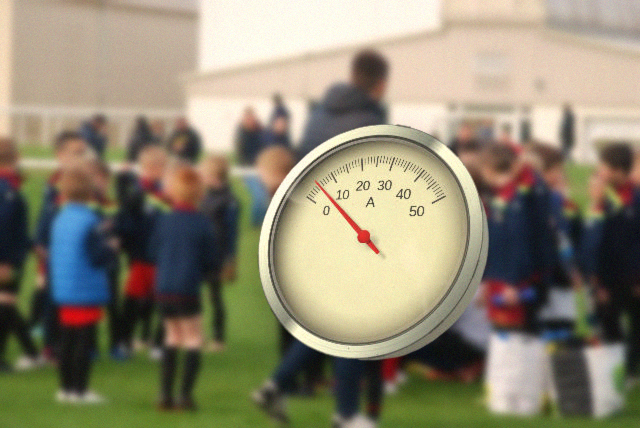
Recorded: 5; A
